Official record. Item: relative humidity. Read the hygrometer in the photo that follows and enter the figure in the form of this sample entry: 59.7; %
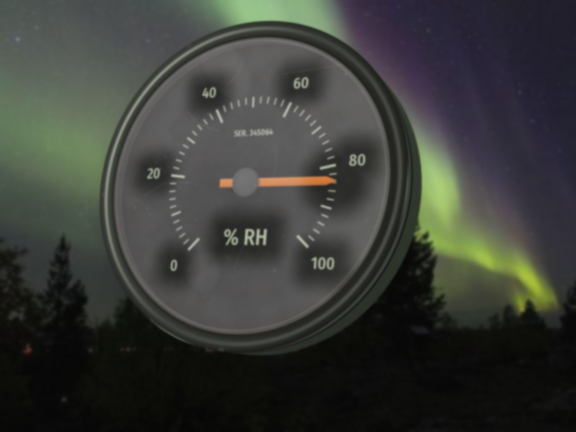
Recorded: 84; %
